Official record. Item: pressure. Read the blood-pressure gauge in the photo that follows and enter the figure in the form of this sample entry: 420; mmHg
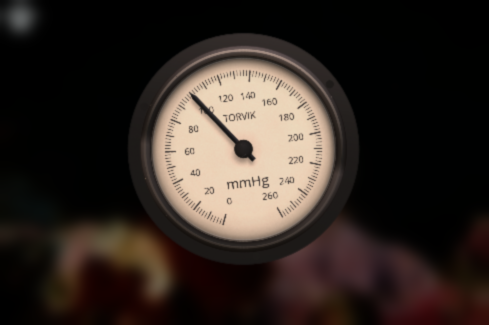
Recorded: 100; mmHg
